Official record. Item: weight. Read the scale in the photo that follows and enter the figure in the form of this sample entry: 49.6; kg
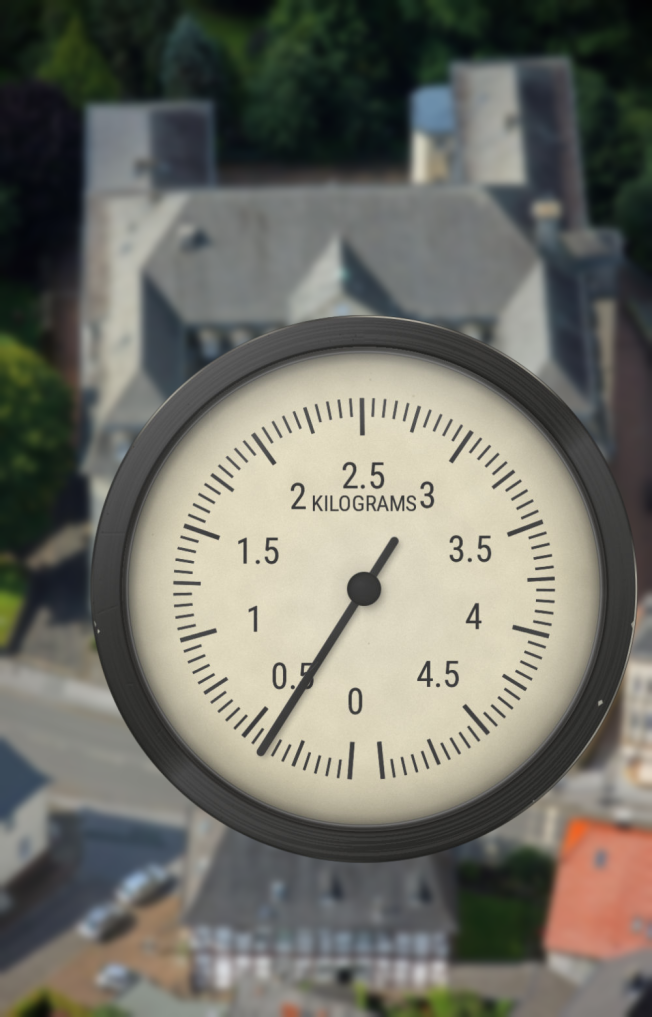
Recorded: 0.4; kg
